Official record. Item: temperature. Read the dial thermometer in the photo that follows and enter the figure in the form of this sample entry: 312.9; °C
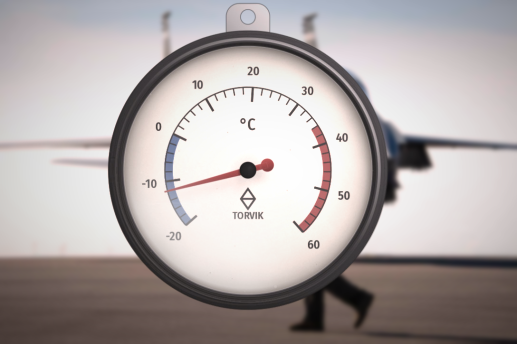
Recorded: -12; °C
